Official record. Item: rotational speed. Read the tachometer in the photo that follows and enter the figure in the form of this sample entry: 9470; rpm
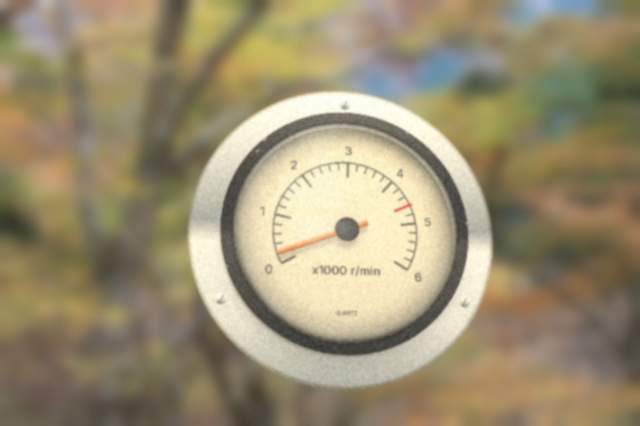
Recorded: 200; rpm
